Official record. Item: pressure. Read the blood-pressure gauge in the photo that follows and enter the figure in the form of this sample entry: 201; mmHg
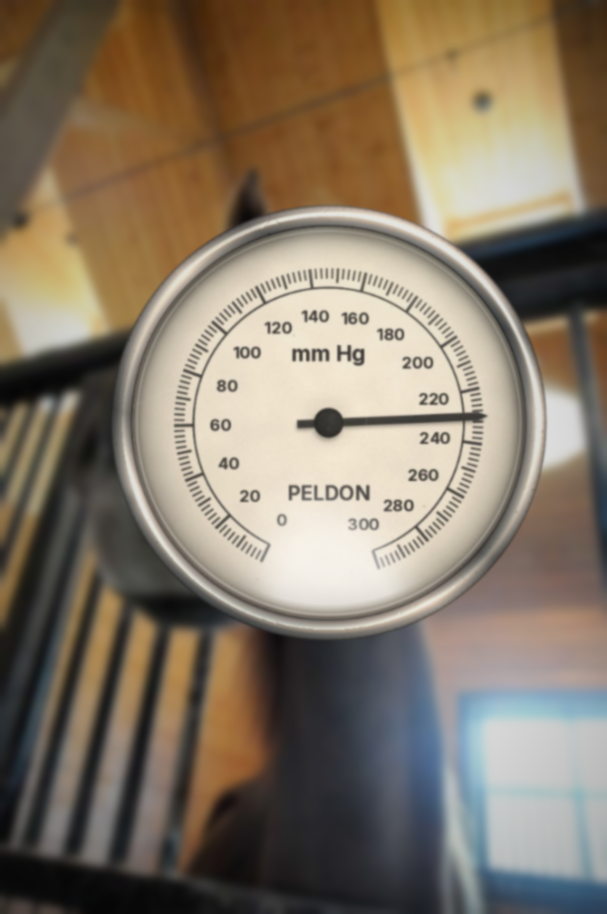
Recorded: 230; mmHg
